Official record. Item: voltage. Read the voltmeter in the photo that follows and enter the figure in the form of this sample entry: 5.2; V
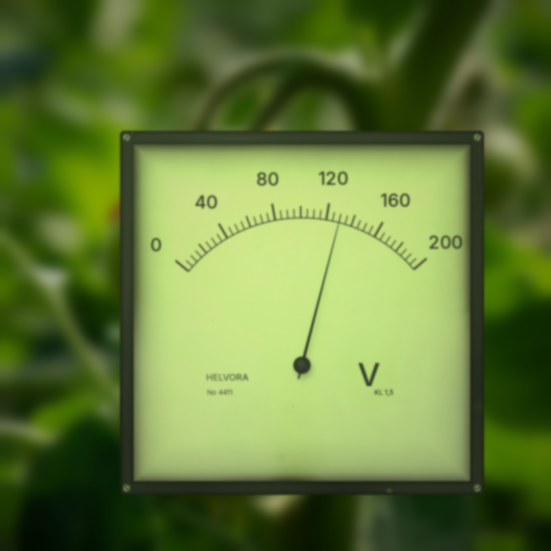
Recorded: 130; V
